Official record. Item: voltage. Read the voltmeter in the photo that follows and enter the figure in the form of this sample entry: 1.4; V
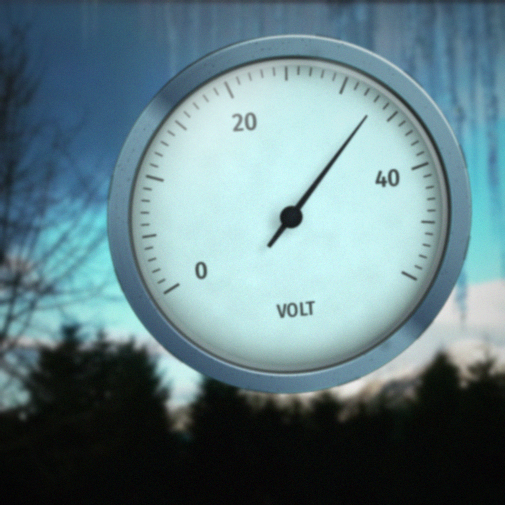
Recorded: 33; V
